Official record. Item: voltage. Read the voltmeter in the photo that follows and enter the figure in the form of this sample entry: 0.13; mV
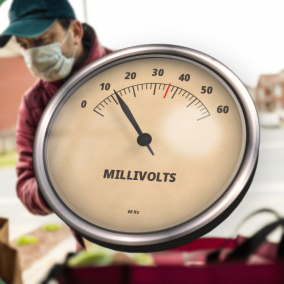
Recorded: 12; mV
